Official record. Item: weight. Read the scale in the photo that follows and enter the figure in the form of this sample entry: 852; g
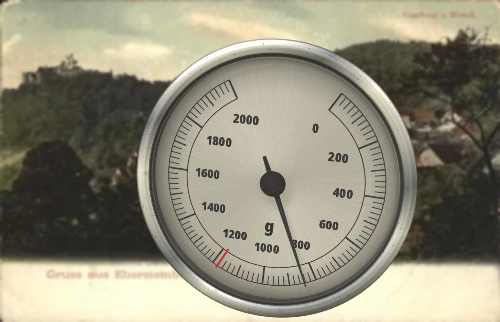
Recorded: 840; g
